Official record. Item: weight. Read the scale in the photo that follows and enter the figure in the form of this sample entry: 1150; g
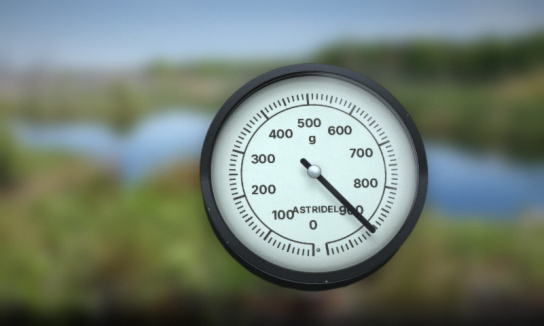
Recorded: 900; g
